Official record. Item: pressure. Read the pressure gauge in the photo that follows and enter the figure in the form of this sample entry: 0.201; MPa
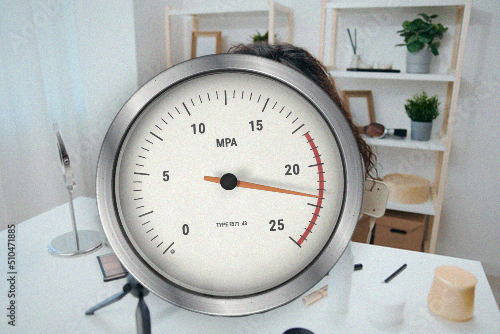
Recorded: 22; MPa
